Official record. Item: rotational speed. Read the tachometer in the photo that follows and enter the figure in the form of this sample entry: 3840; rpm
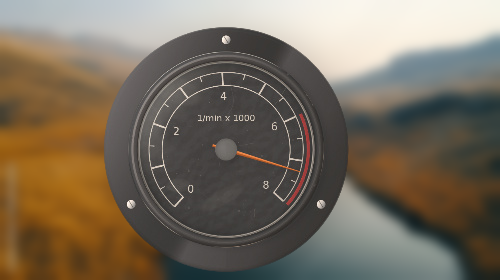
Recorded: 7250; rpm
